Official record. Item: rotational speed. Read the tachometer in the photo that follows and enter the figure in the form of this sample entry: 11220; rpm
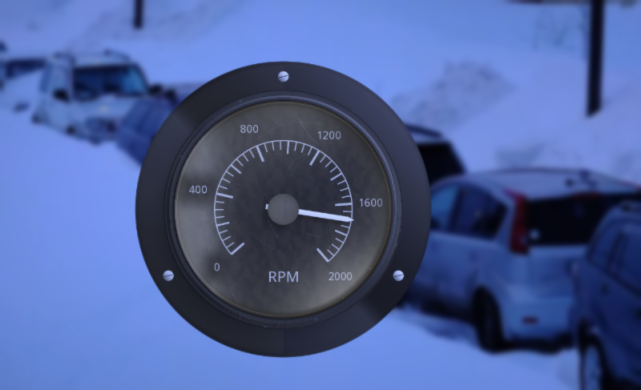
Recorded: 1700; rpm
